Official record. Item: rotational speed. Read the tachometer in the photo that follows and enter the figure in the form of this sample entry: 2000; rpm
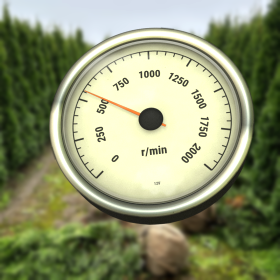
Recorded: 550; rpm
